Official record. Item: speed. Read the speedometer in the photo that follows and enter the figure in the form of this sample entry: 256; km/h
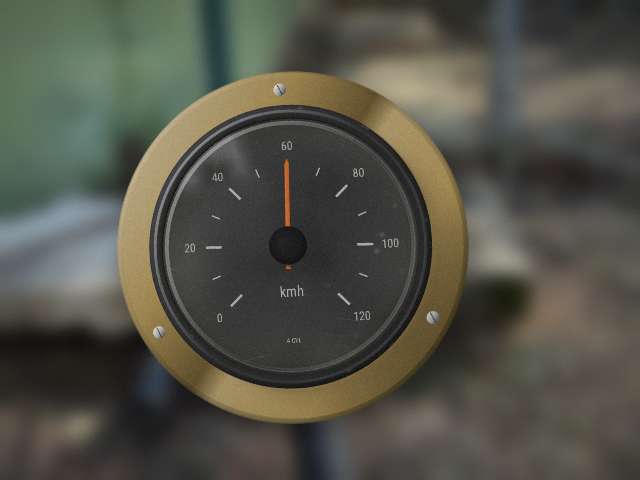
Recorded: 60; km/h
